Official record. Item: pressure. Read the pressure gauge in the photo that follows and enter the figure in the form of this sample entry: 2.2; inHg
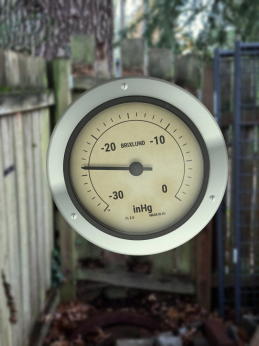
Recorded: -24; inHg
